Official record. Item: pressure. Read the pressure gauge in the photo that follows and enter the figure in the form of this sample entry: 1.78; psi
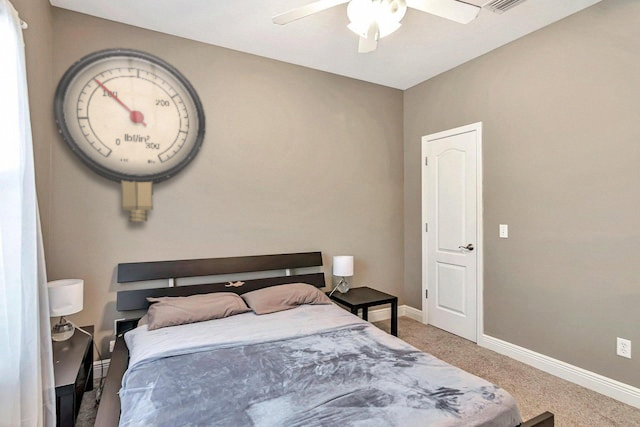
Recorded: 100; psi
